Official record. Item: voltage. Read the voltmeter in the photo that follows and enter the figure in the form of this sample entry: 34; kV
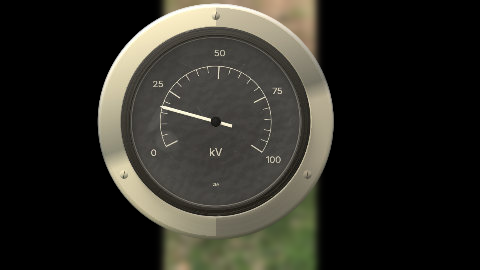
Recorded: 17.5; kV
